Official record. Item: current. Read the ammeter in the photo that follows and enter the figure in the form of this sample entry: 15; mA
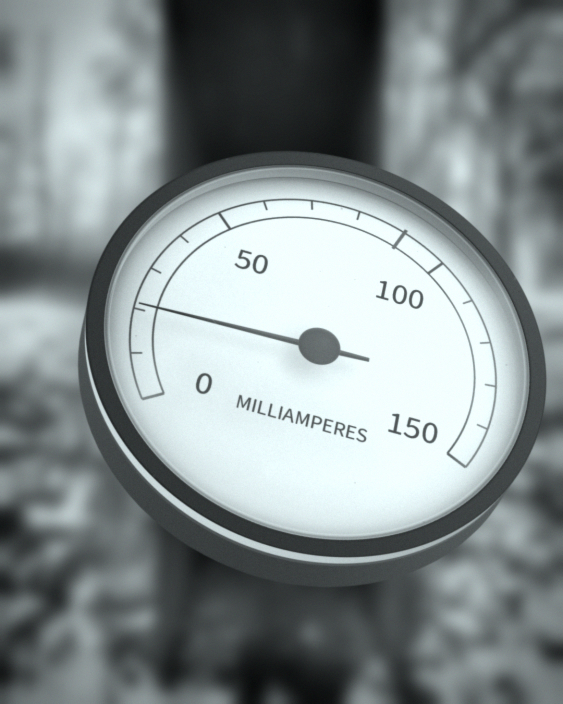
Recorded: 20; mA
